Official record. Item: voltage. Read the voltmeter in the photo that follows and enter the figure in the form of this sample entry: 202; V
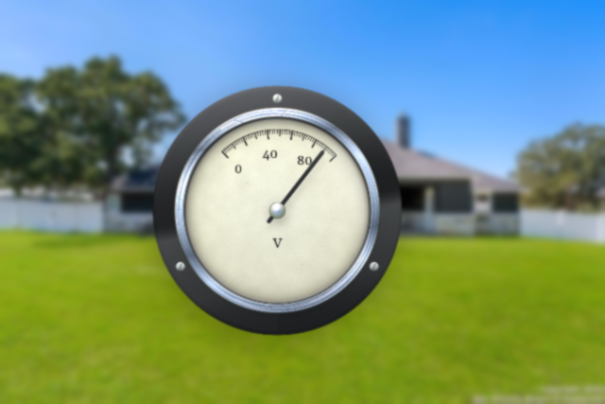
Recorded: 90; V
